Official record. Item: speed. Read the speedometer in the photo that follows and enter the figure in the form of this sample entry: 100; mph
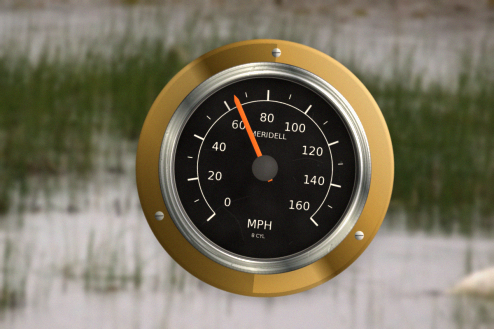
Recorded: 65; mph
